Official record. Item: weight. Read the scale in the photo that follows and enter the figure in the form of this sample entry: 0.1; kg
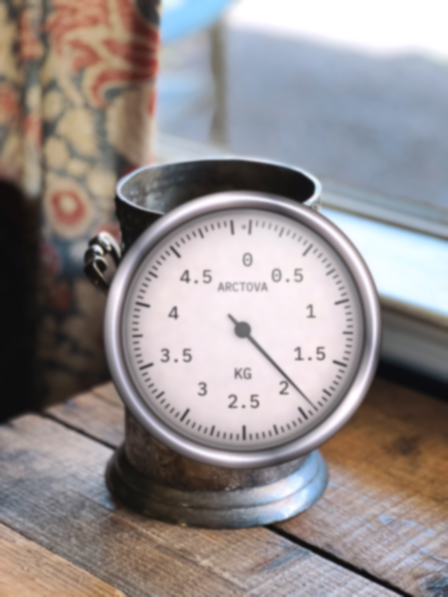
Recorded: 1.9; kg
